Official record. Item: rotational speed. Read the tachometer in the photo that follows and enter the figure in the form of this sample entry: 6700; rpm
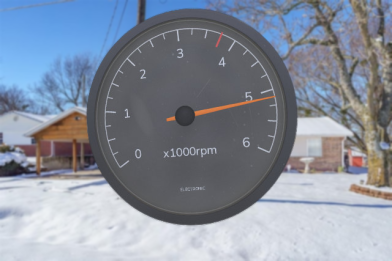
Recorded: 5125; rpm
